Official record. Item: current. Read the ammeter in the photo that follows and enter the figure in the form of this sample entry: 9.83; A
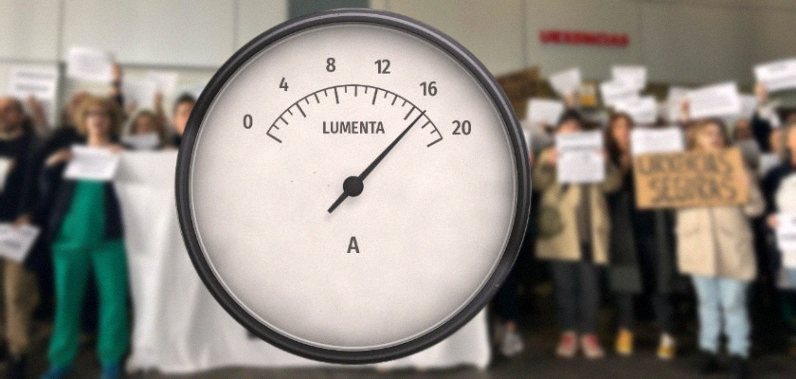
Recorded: 17; A
